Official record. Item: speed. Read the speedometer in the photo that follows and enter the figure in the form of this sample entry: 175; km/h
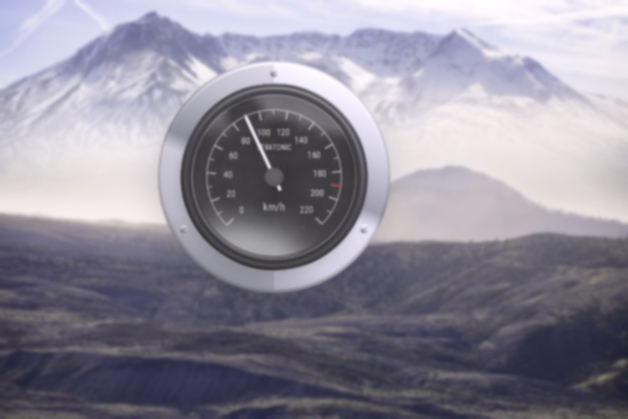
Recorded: 90; km/h
